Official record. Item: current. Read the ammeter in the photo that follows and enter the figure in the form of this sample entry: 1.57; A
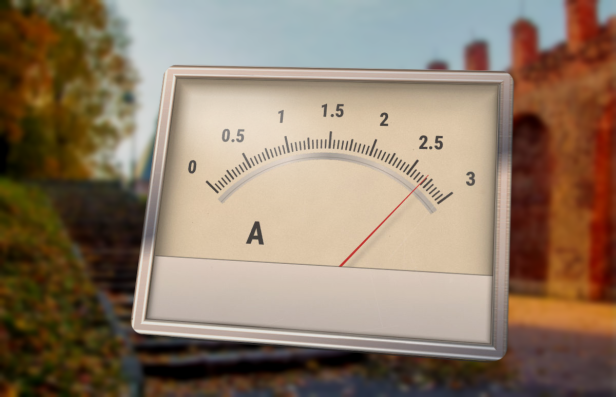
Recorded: 2.7; A
